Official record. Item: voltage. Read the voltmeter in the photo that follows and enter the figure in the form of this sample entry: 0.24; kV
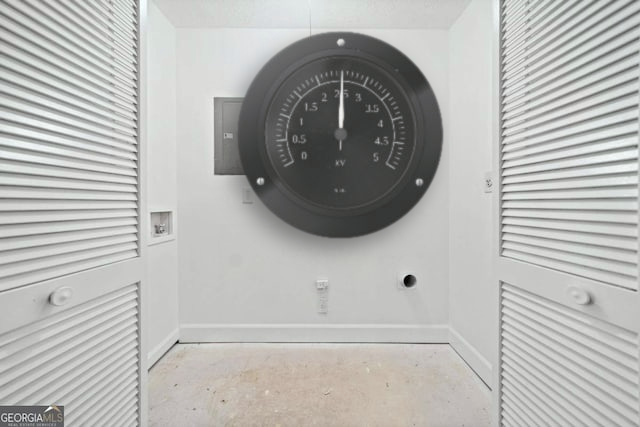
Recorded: 2.5; kV
